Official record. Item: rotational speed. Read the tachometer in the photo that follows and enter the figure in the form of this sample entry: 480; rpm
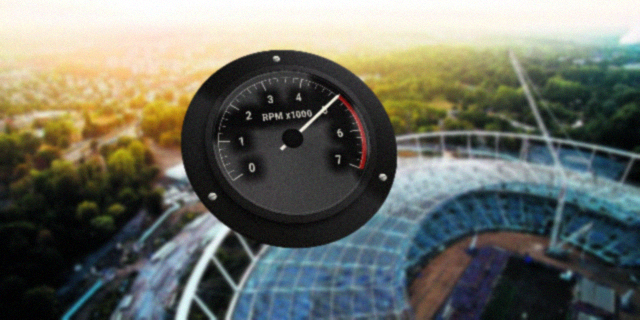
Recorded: 5000; rpm
